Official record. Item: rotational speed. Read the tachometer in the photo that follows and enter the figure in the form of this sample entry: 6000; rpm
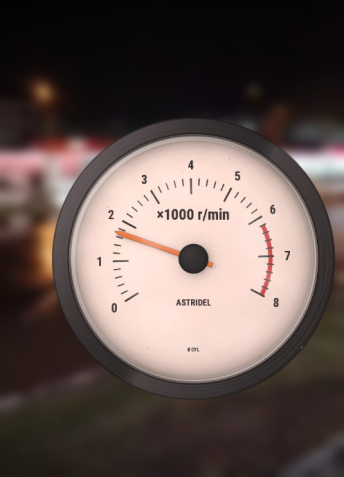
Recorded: 1700; rpm
